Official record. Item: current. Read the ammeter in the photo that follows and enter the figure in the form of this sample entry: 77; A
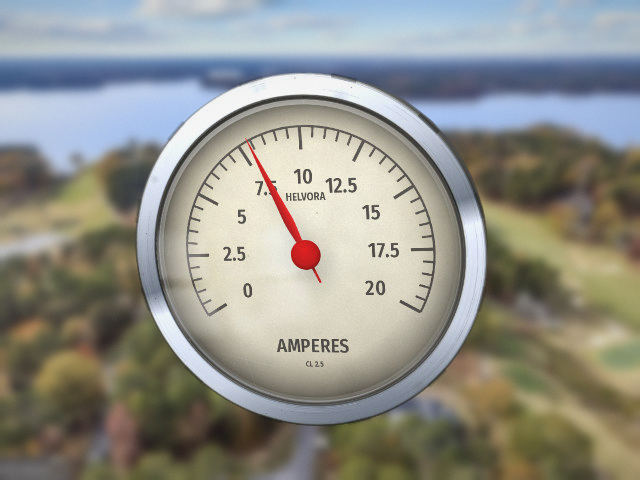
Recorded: 8; A
